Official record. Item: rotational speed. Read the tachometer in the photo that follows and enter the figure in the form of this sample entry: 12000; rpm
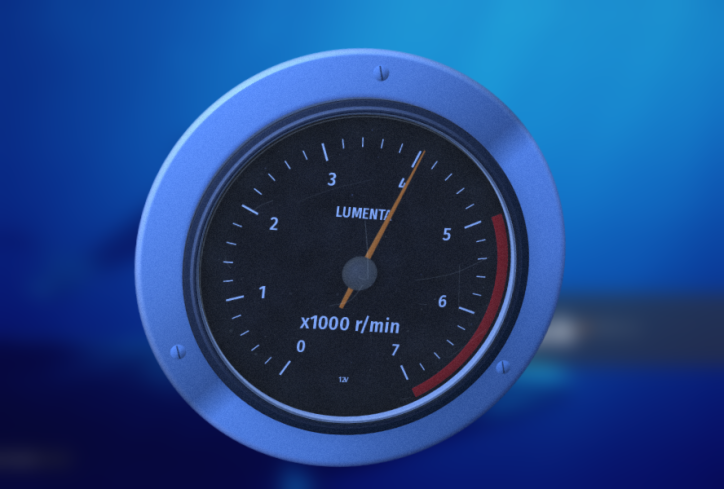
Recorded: 4000; rpm
